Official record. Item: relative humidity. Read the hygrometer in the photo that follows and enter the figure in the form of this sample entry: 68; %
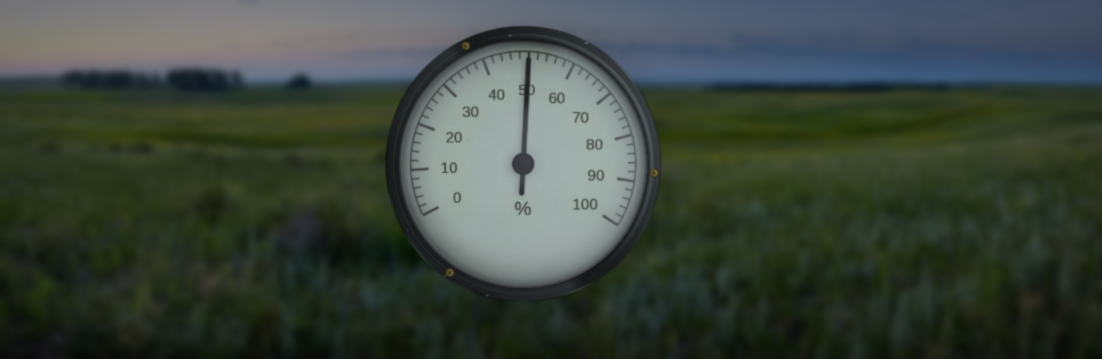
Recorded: 50; %
